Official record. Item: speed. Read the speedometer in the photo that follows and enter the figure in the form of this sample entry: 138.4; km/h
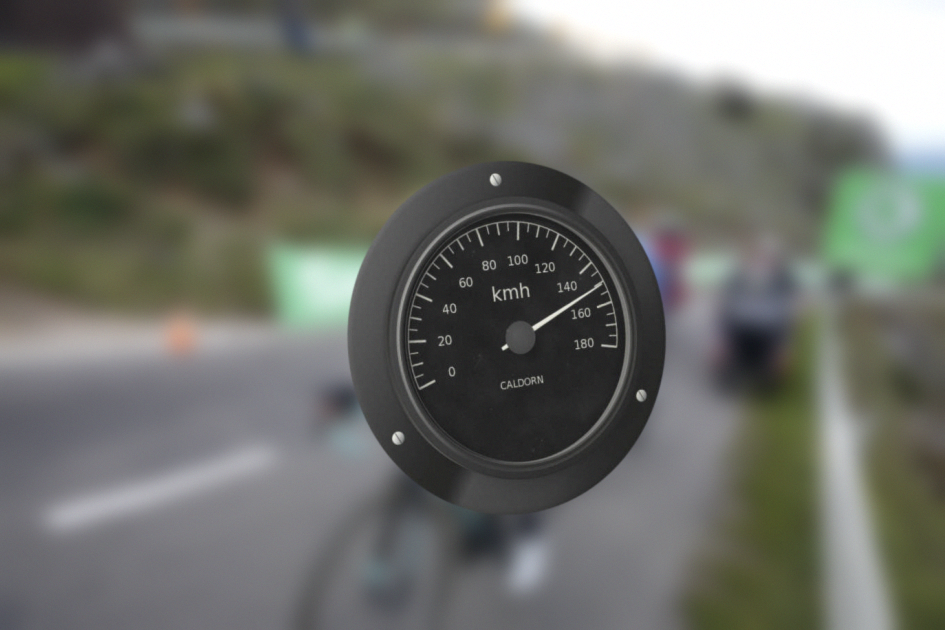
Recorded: 150; km/h
